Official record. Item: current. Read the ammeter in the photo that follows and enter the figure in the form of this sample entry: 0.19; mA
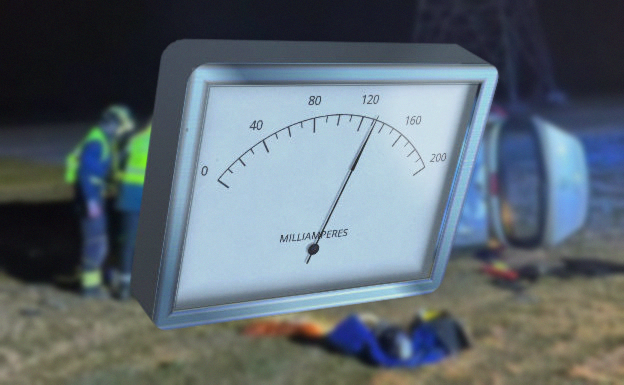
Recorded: 130; mA
